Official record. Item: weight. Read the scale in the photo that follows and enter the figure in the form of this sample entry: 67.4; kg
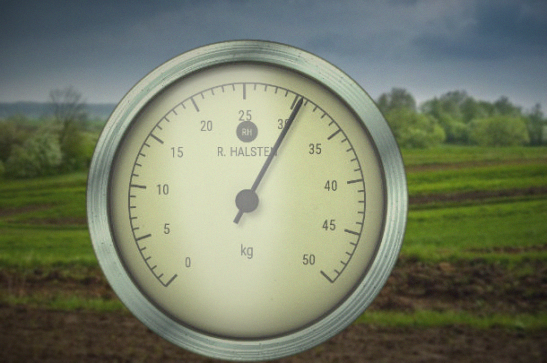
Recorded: 30.5; kg
